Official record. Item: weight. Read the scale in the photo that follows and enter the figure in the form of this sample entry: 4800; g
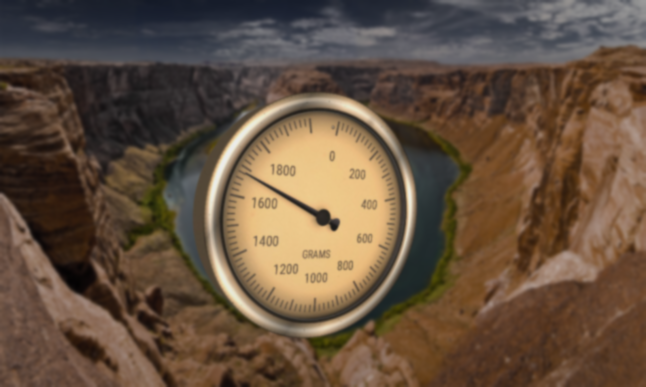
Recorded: 1680; g
